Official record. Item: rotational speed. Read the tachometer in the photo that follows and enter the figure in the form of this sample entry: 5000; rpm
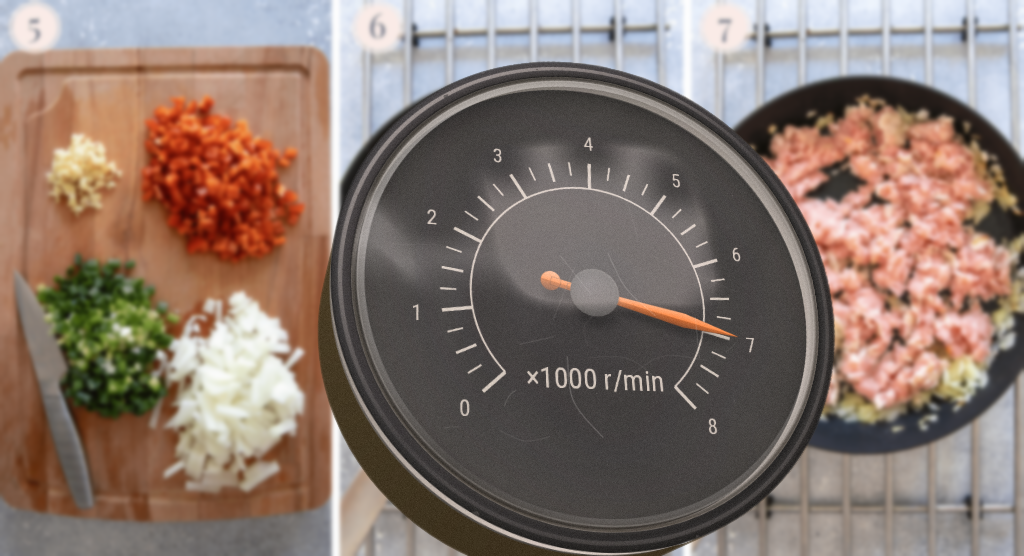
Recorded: 7000; rpm
